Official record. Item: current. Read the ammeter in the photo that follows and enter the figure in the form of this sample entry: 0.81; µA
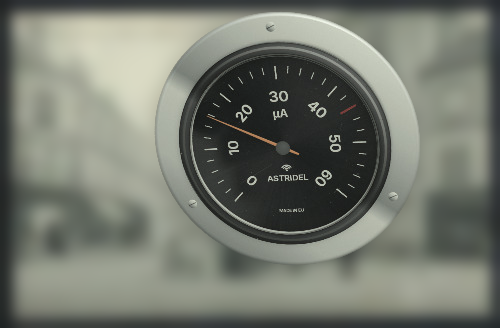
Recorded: 16; µA
